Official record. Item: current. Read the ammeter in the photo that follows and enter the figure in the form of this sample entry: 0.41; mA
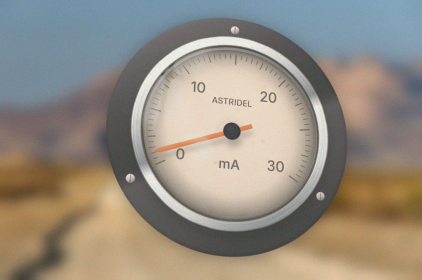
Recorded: 1; mA
